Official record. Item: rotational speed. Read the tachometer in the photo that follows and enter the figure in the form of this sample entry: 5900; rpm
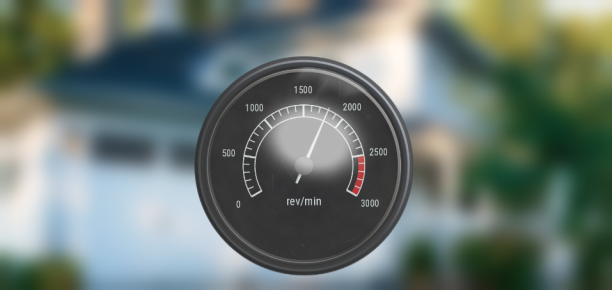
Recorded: 1800; rpm
